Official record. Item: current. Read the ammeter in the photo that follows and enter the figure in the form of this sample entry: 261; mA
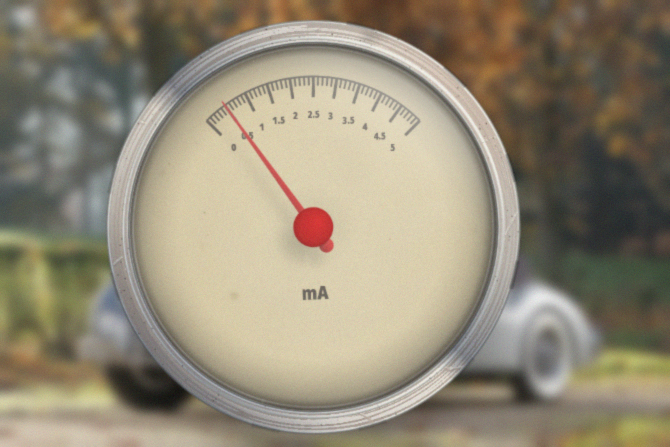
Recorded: 0.5; mA
